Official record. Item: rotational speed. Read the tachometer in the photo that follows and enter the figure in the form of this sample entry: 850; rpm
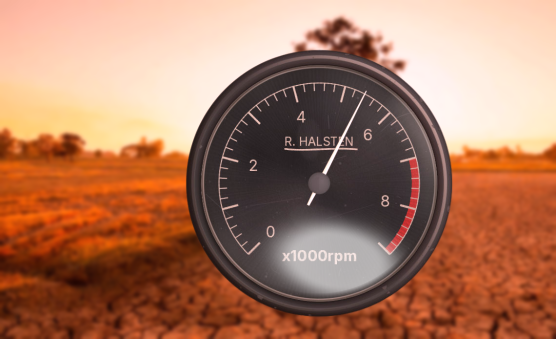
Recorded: 5400; rpm
